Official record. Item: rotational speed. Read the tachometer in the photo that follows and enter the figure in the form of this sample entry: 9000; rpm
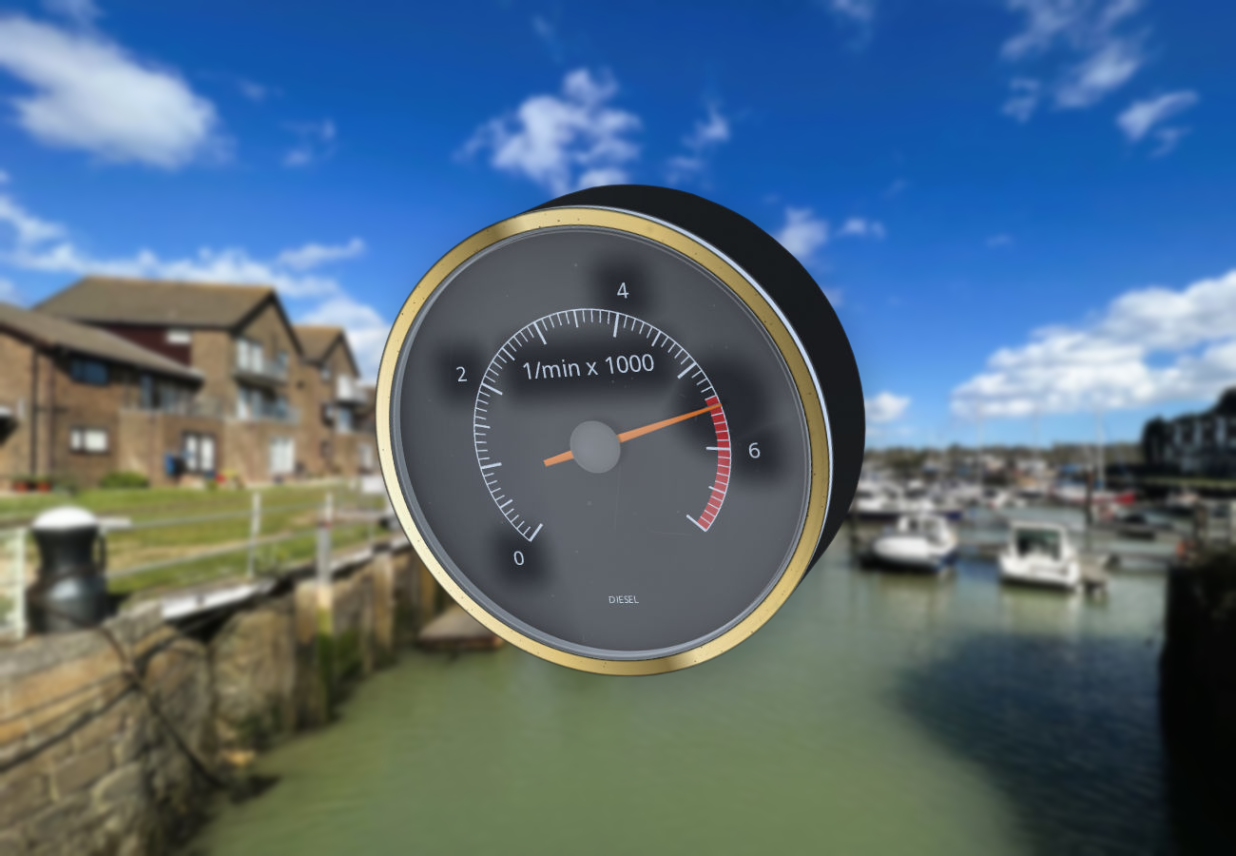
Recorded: 5500; rpm
